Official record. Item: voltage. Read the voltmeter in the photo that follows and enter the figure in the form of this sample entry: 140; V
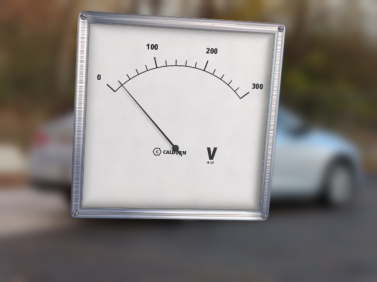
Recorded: 20; V
